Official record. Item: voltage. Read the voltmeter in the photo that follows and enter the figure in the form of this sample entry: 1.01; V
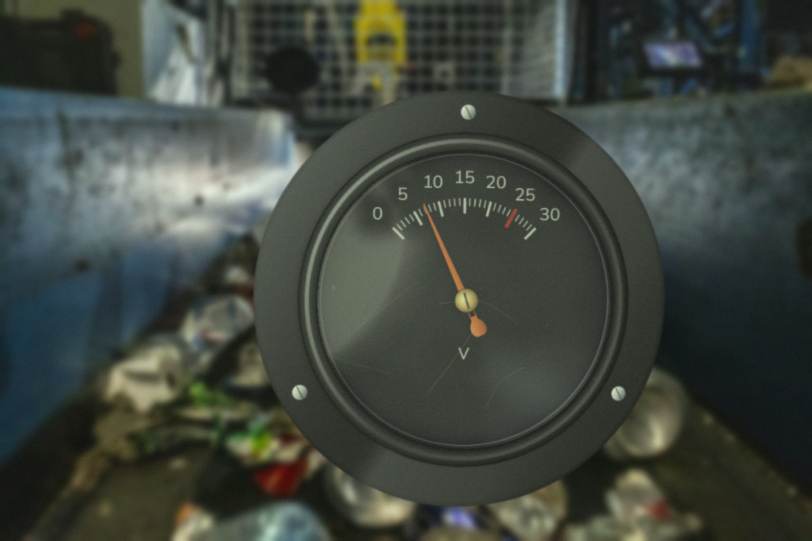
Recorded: 7; V
